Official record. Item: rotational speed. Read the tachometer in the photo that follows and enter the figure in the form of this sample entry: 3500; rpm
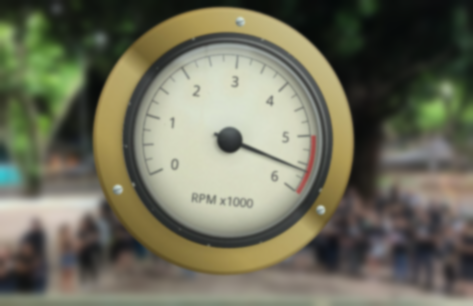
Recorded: 5625; rpm
